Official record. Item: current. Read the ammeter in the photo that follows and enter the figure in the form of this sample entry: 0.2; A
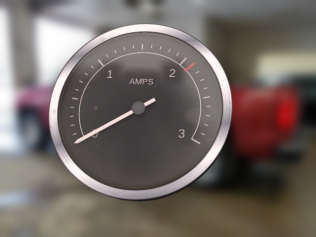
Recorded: 0; A
